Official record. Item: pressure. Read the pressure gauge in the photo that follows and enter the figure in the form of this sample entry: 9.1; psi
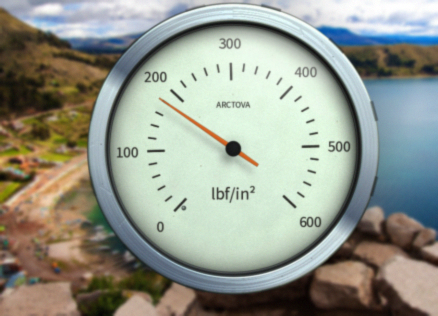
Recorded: 180; psi
